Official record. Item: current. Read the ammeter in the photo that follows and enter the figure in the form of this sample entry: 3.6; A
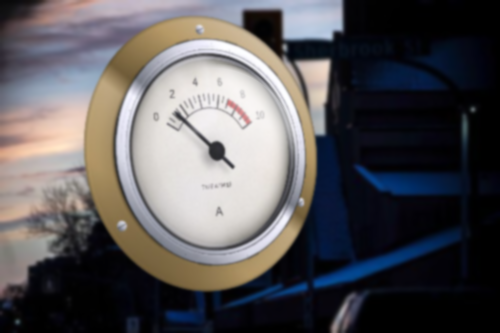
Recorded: 1; A
